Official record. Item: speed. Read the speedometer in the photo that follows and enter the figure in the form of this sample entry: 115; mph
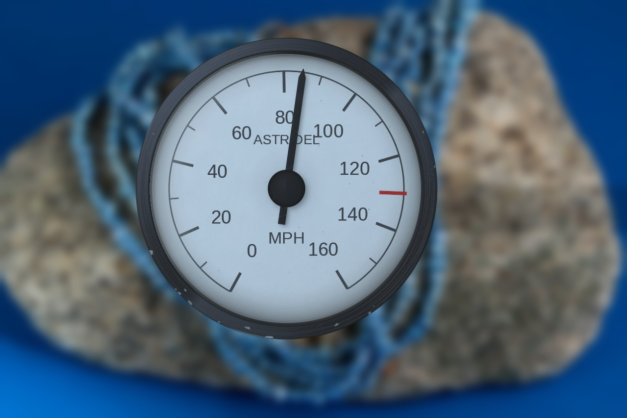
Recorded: 85; mph
